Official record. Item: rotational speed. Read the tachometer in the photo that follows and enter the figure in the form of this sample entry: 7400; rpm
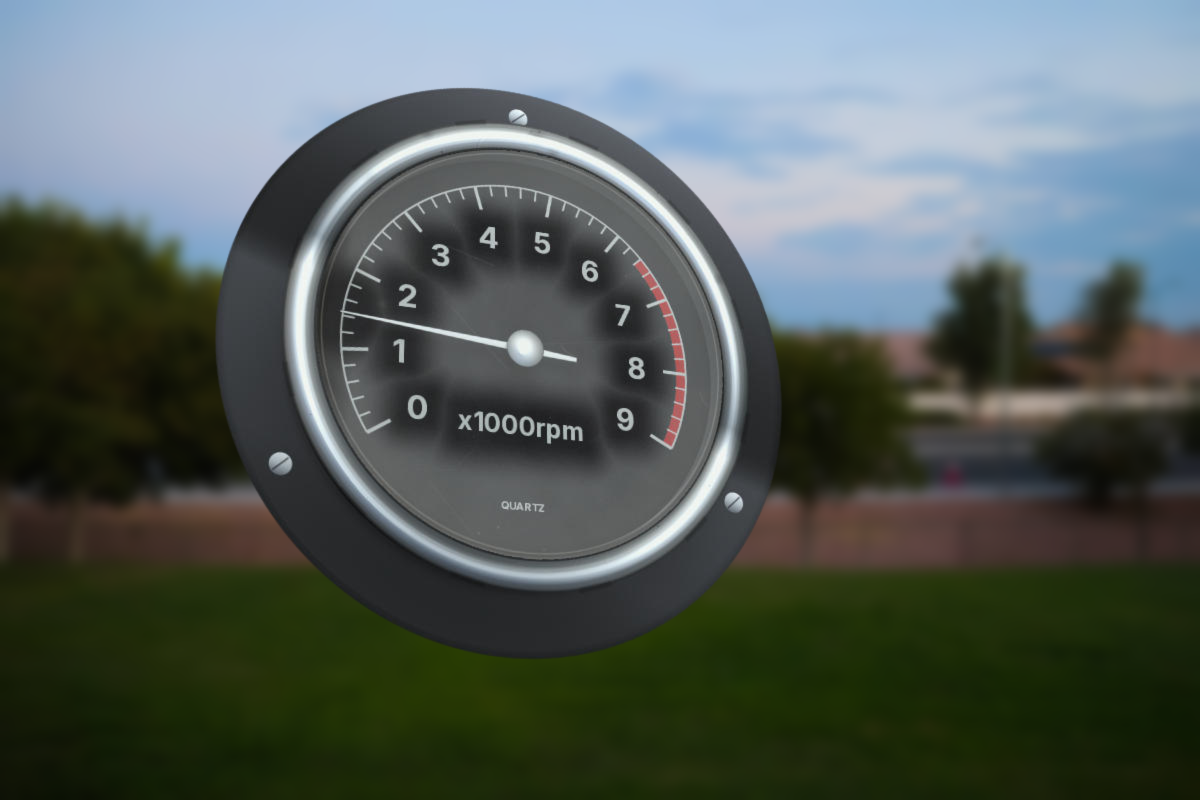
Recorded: 1400; rpm
